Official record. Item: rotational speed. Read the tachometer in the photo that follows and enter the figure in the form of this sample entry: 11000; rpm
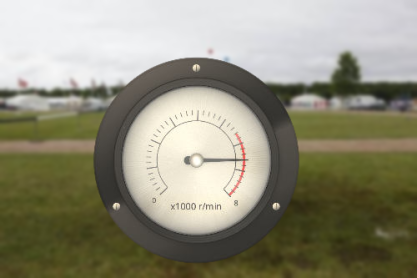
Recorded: 6600; rpm
